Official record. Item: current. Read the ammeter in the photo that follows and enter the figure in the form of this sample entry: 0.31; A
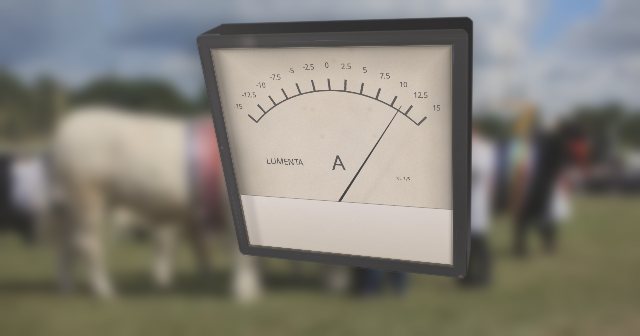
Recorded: 11.25; A
